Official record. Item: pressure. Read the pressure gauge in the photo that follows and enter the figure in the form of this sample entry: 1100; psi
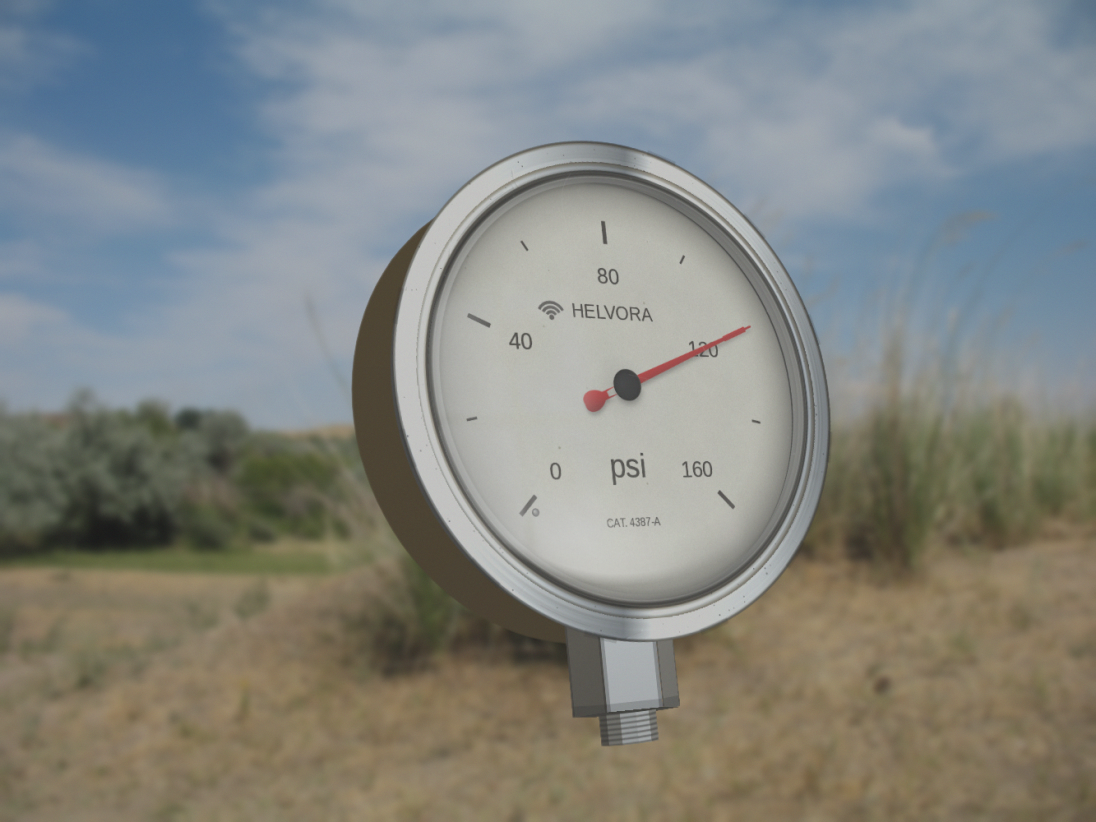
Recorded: 120; psi
